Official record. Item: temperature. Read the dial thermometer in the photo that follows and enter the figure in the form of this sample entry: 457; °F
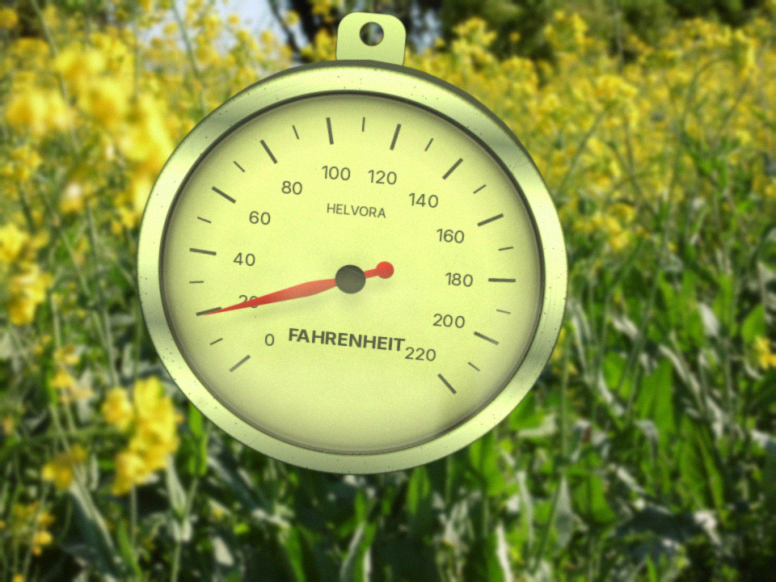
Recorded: 20; °F
